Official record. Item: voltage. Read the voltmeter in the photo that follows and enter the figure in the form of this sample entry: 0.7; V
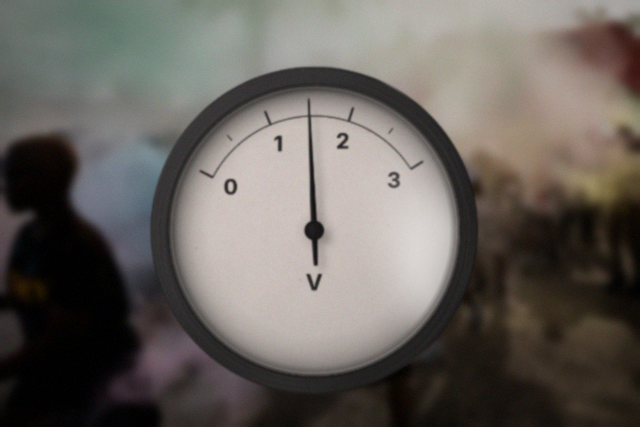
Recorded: 1.5; V
